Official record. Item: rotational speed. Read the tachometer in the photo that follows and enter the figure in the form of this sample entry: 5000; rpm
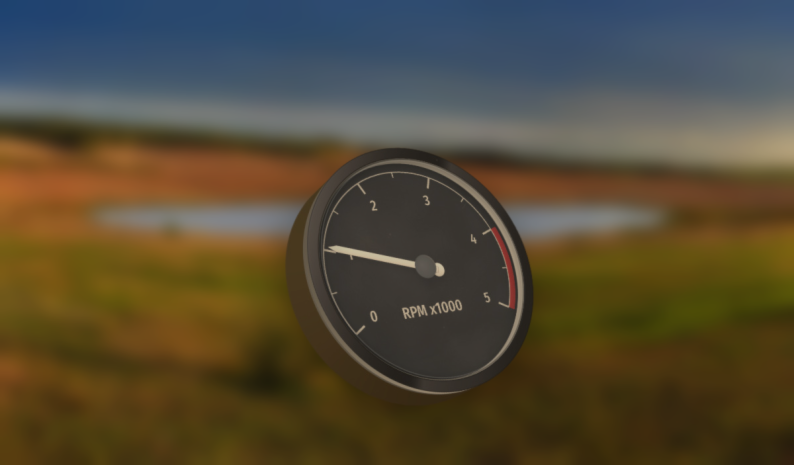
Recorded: 1000; rpm
